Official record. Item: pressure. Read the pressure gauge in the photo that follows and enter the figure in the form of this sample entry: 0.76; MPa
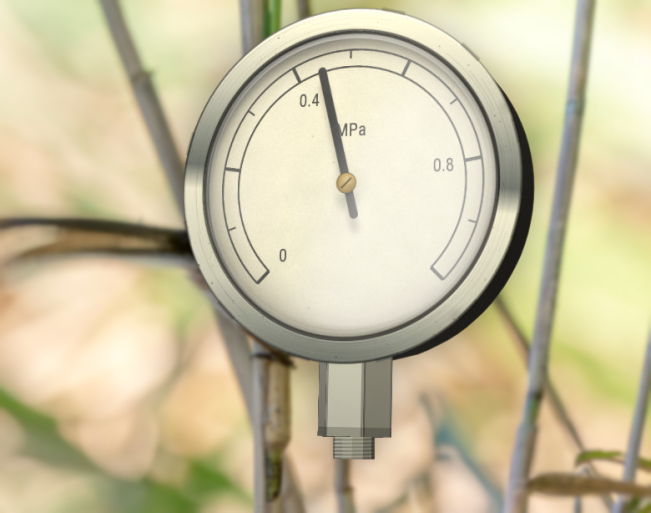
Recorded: 0.45; MPa
